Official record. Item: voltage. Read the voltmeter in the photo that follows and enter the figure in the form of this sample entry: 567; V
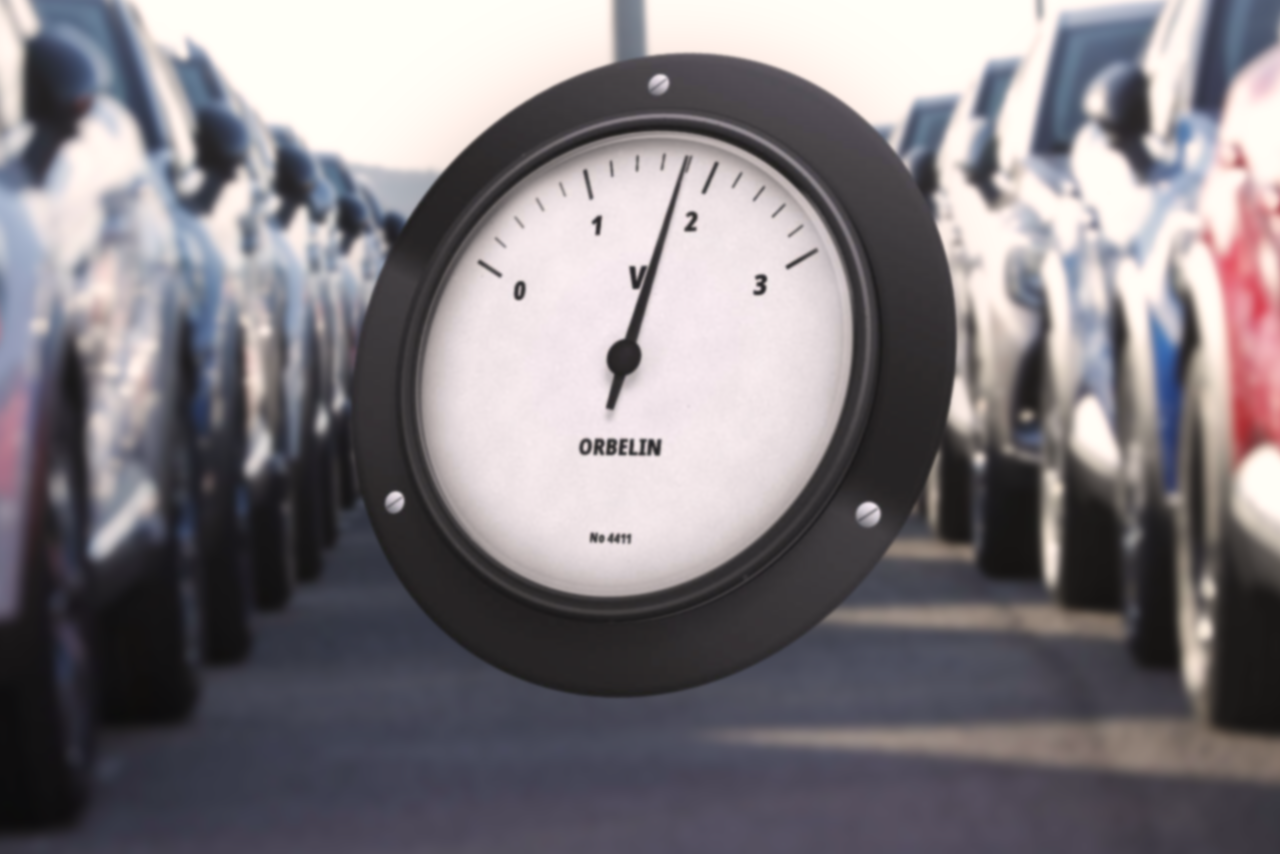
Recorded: 1.8; V
